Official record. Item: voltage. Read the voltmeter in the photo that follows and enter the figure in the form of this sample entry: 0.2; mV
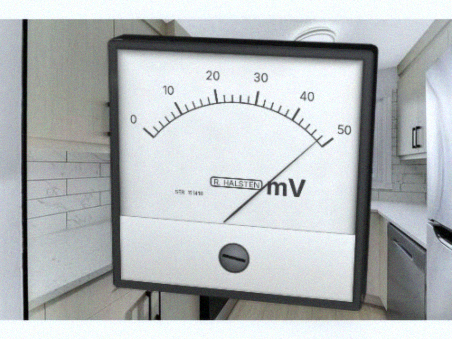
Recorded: 48; mV
